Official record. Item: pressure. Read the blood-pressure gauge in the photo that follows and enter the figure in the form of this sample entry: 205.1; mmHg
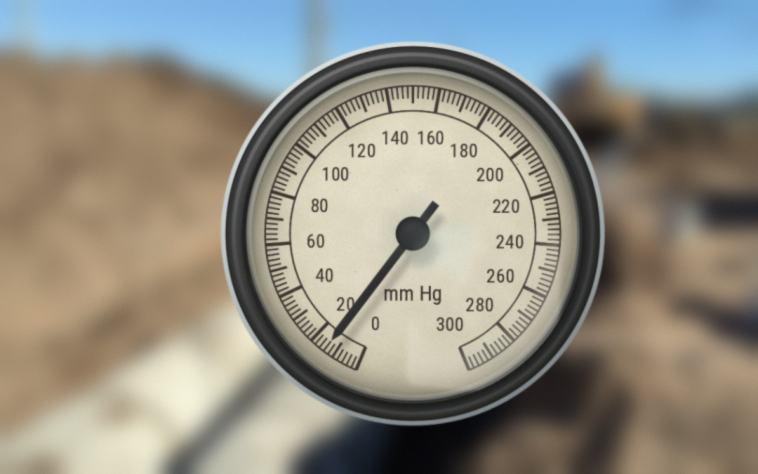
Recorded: 14; mmHg
